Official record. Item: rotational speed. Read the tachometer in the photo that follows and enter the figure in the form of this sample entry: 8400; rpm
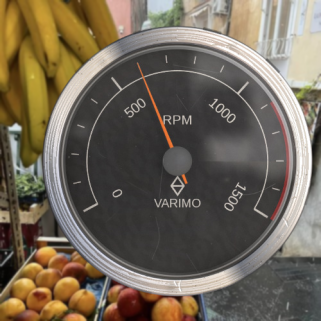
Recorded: 600; rpm
